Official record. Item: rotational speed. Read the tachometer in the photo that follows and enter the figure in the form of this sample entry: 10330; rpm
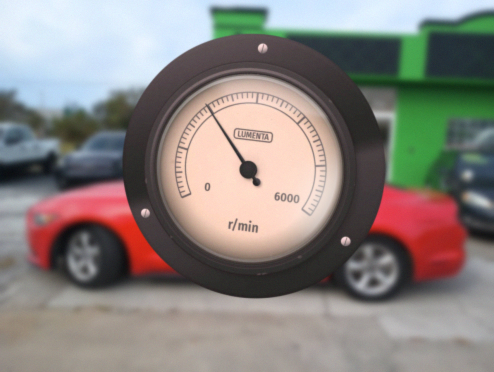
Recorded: 2000; rpm
